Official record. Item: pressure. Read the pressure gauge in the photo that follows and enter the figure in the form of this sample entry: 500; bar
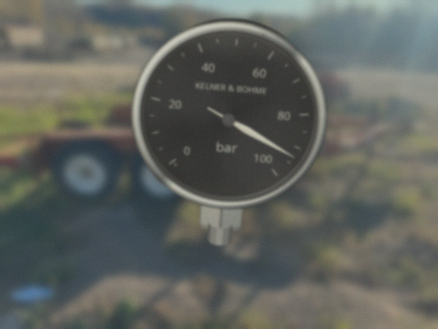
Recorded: 92.5; bar
